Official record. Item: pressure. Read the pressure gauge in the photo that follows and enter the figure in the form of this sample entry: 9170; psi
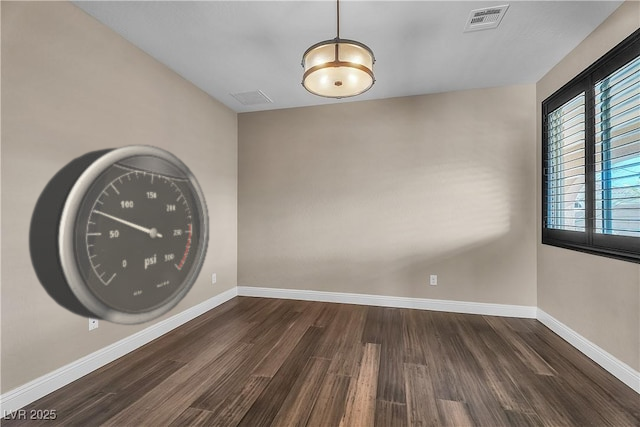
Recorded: 70; psi
